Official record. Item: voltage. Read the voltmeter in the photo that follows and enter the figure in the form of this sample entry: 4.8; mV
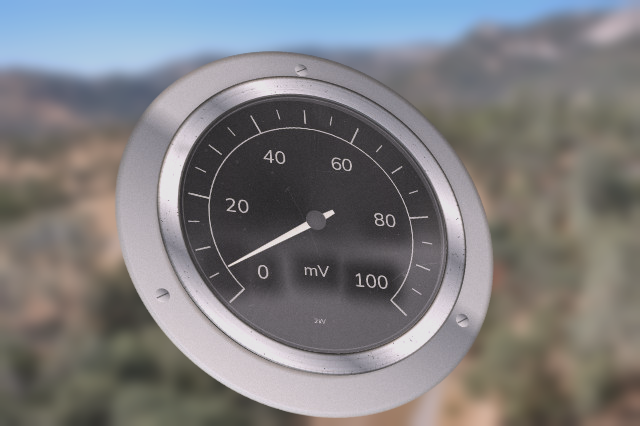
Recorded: 5; mV
